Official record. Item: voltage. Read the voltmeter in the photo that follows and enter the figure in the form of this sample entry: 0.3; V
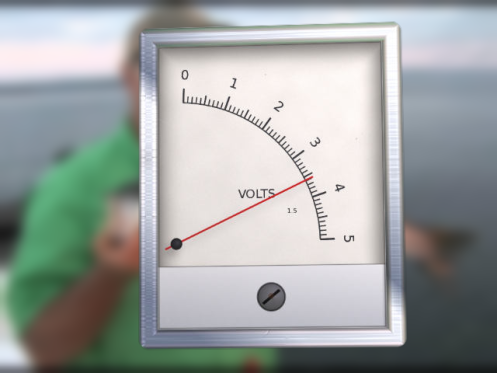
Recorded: 3.6; V
